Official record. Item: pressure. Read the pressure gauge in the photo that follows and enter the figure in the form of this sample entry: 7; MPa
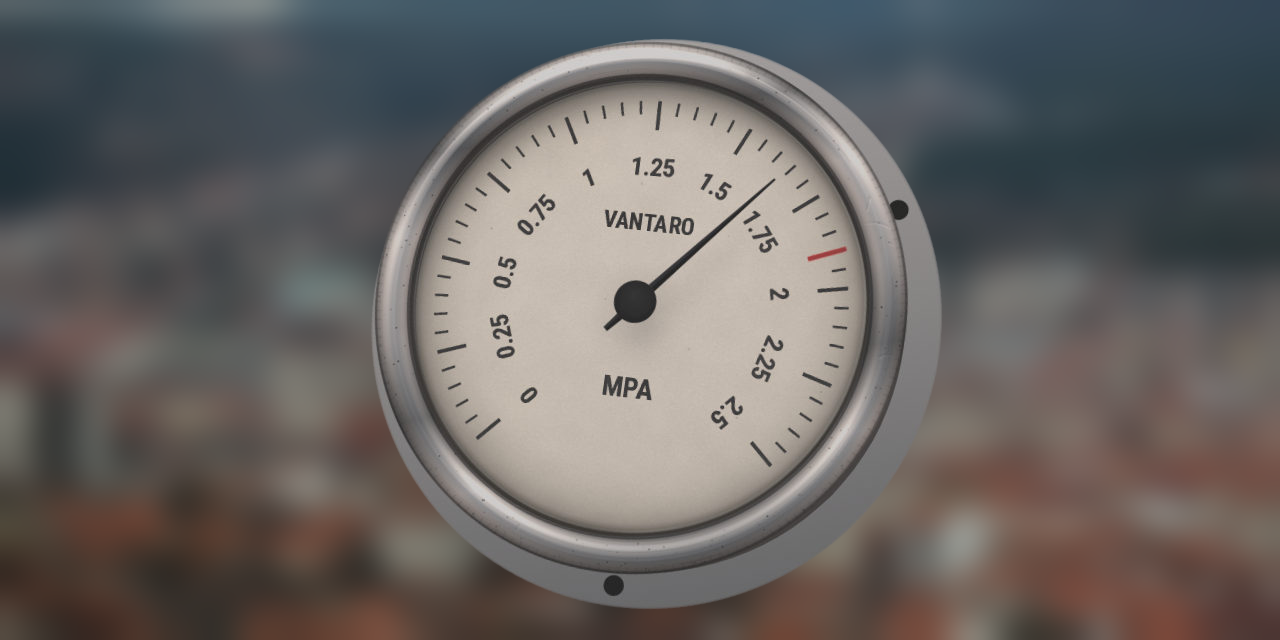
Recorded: 1.65; MPa
